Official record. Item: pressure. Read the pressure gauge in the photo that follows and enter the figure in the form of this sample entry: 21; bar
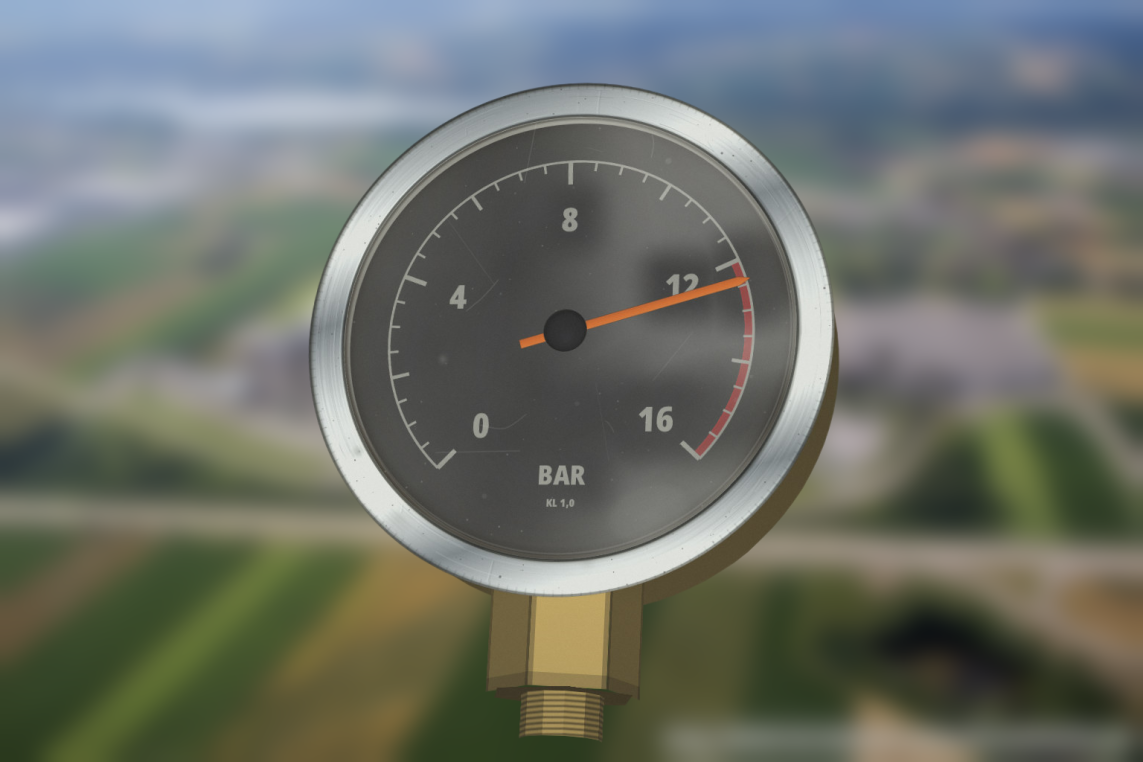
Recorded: 12.5; bar
